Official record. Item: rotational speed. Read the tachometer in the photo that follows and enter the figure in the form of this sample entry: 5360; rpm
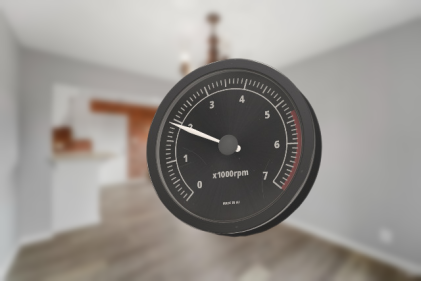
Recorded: 1900; rpm
